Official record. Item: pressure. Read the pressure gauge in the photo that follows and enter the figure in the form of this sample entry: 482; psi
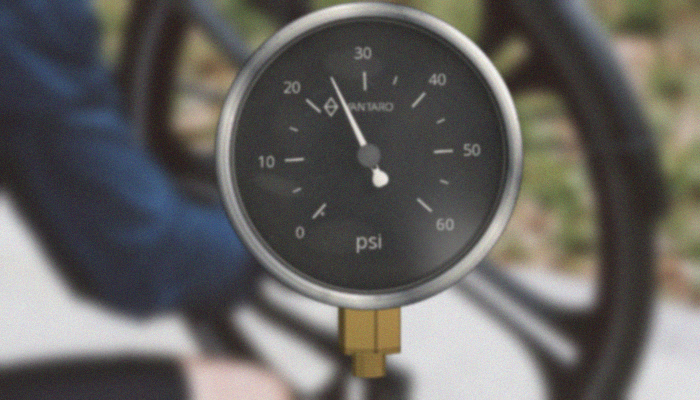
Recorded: 25; psi
